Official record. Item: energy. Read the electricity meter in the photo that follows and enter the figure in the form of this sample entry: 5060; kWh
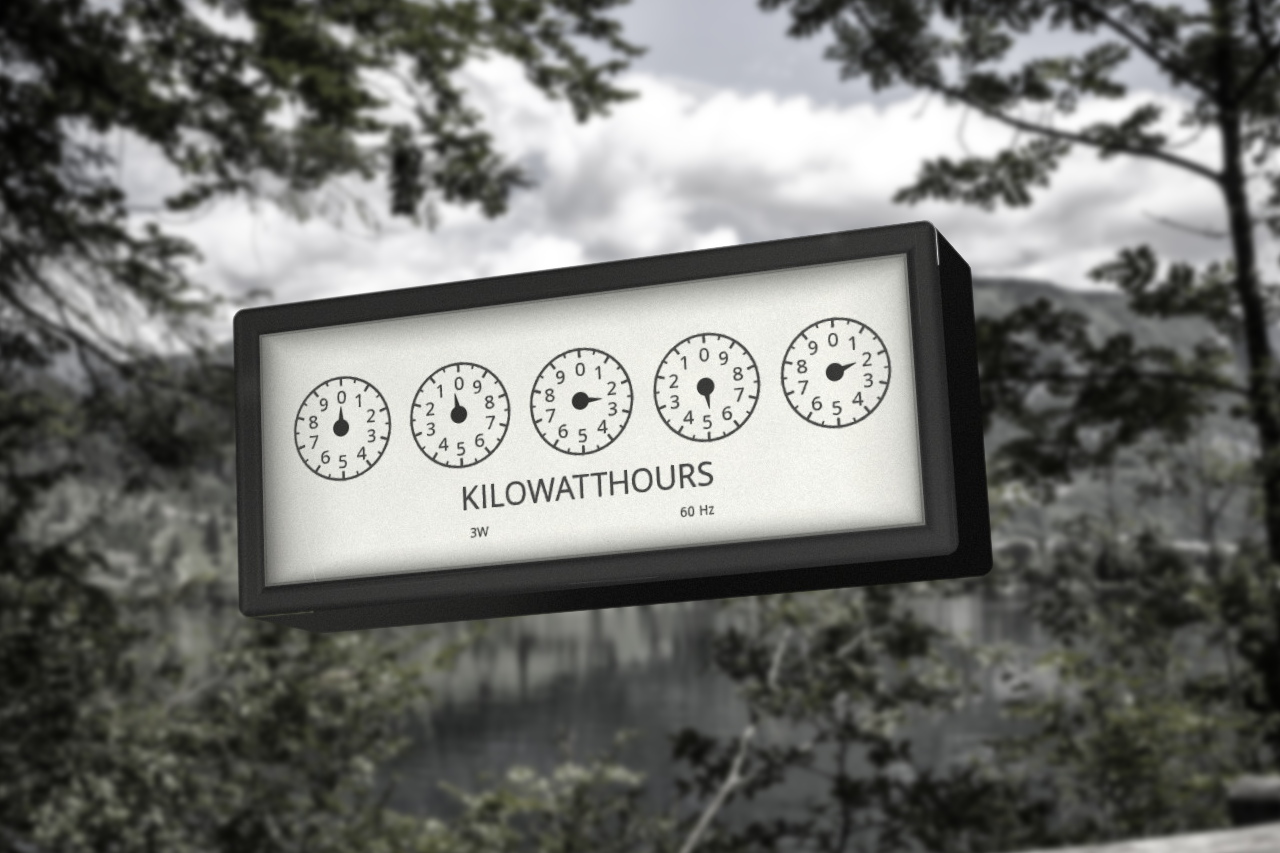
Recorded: 252; kWh
